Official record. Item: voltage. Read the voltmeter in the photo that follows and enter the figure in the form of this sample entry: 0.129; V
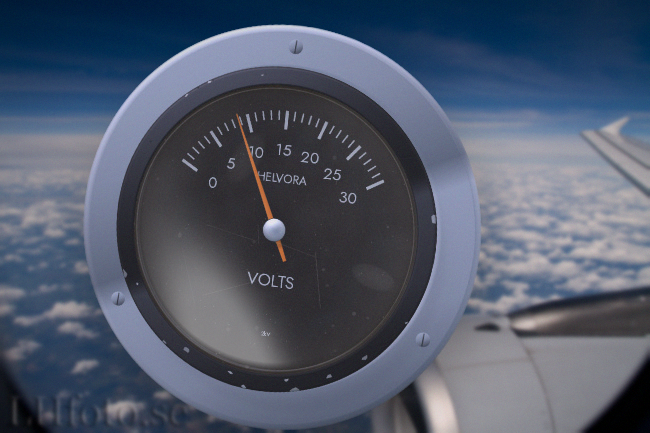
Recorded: 9; V
